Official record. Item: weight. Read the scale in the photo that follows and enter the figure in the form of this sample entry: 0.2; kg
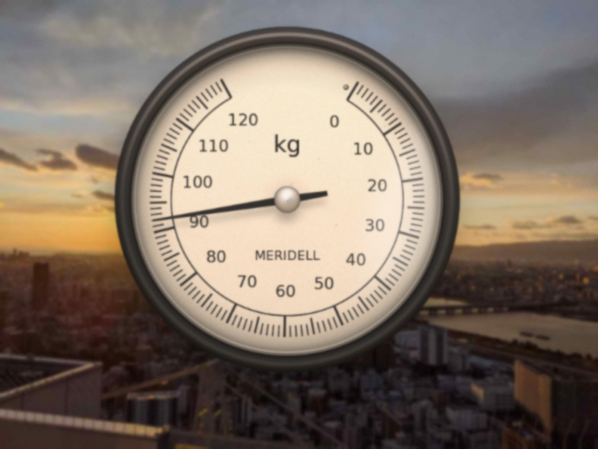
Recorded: 92; kg
